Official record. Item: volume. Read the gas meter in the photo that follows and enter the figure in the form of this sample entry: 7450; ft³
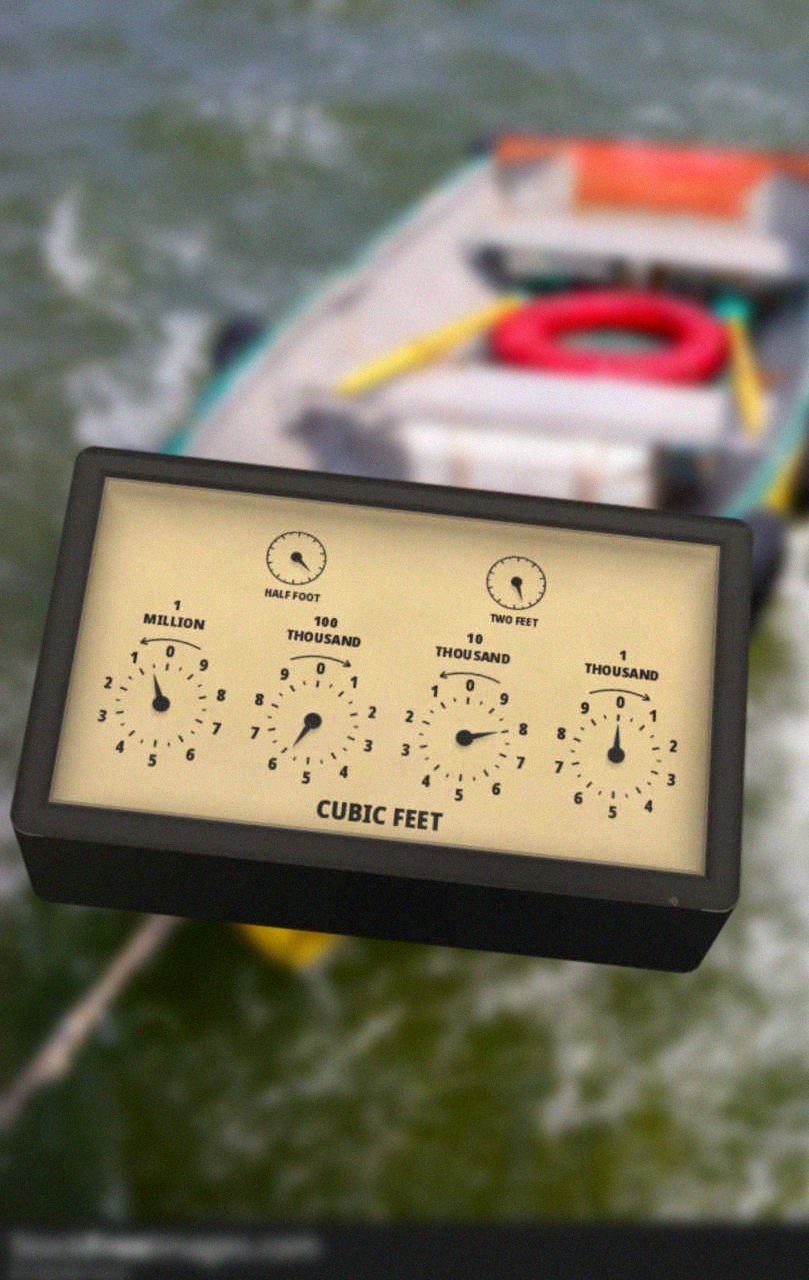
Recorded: 58000; ft³
